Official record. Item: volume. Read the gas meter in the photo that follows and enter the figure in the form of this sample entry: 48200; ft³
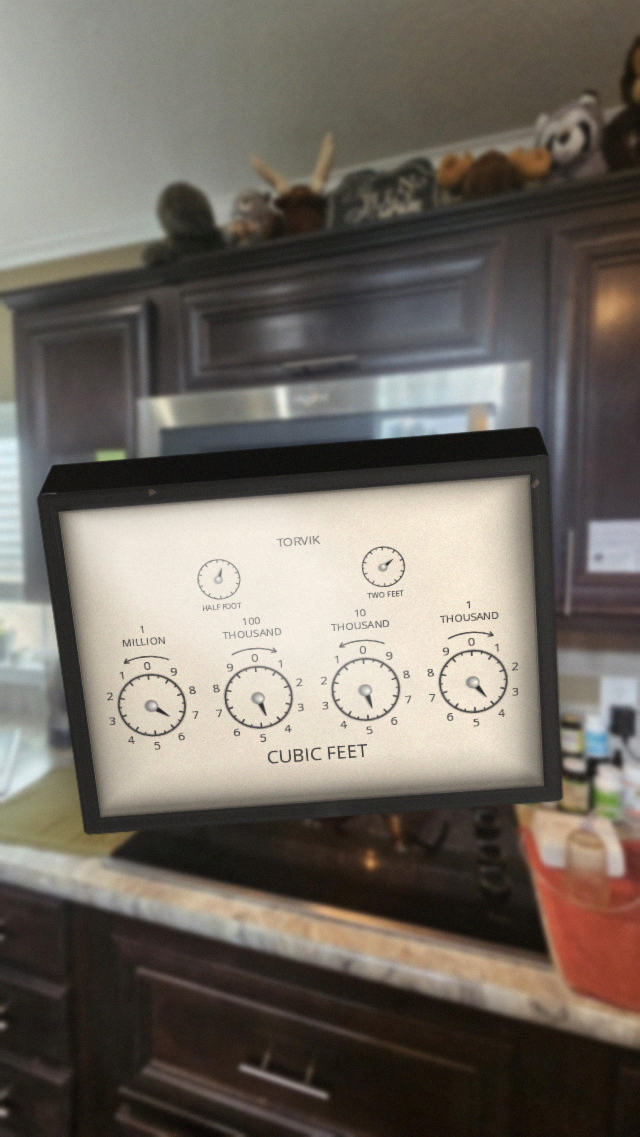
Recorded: 645400; ft³
